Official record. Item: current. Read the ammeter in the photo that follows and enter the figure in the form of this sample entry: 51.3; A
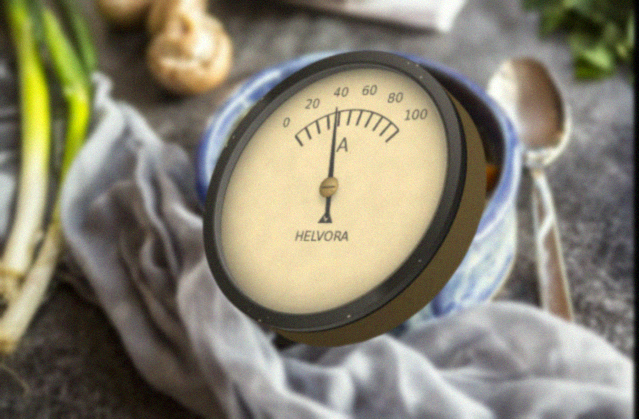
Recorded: 40; A
